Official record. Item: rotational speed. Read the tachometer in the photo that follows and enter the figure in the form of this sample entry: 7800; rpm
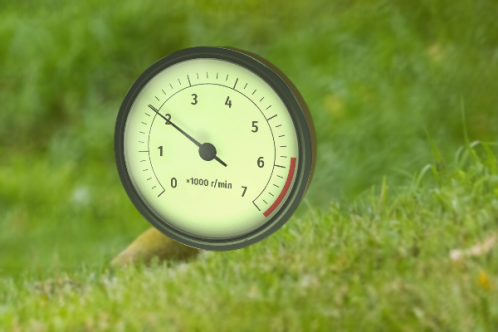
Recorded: 2000; rpm
